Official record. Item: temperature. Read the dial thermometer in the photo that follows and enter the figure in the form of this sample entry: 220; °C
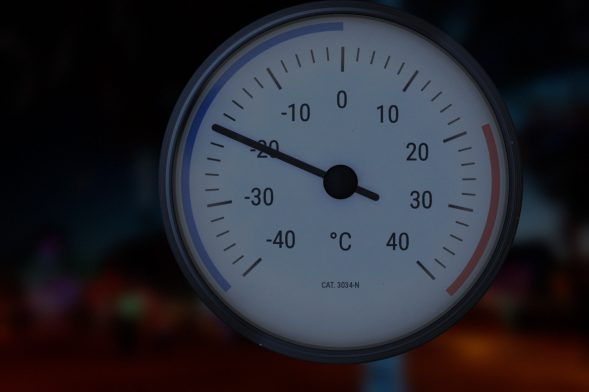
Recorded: -20; °C
